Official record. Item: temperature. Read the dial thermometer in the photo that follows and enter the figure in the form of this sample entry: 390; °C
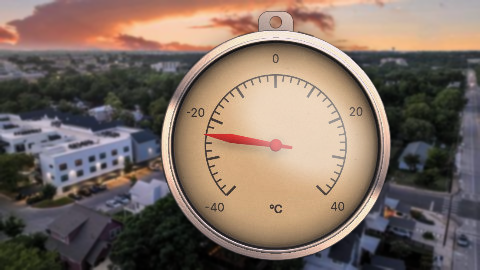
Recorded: -24; °C
